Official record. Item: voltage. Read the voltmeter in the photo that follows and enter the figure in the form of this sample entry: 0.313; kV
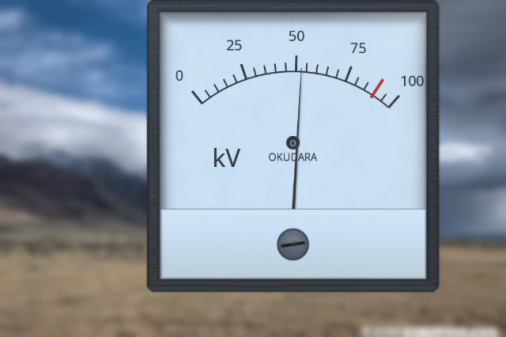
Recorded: 52.5; kV
